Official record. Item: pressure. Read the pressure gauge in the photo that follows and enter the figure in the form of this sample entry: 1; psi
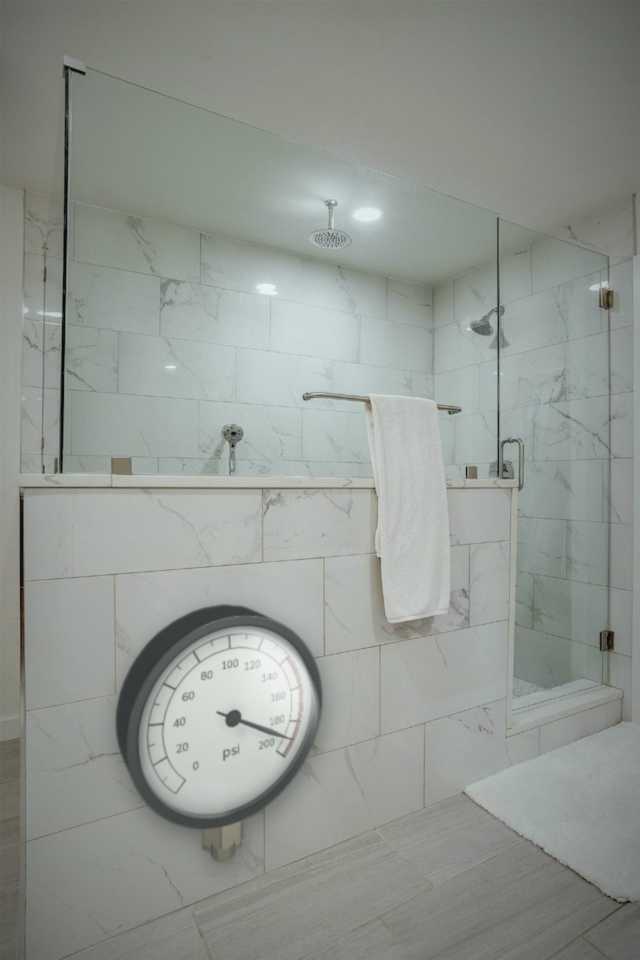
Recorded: 190; psi
